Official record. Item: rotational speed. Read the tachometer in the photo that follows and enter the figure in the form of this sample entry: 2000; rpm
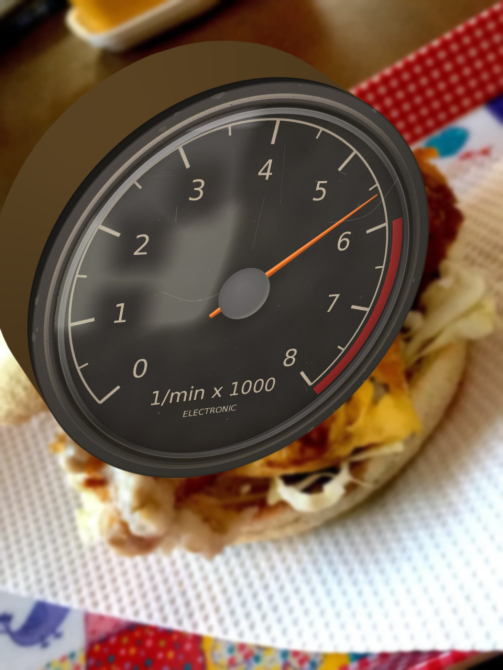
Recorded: 5500; rpm
